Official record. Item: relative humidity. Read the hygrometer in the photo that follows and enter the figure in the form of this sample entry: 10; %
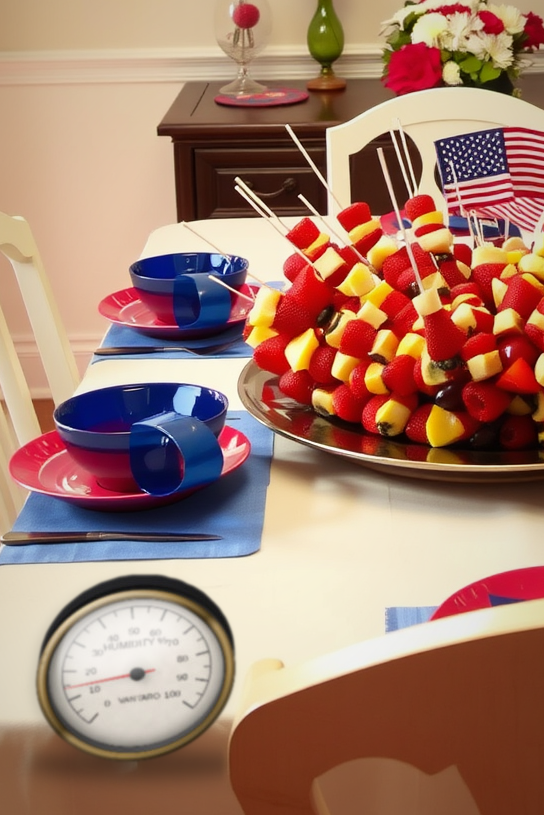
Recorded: 15; %
